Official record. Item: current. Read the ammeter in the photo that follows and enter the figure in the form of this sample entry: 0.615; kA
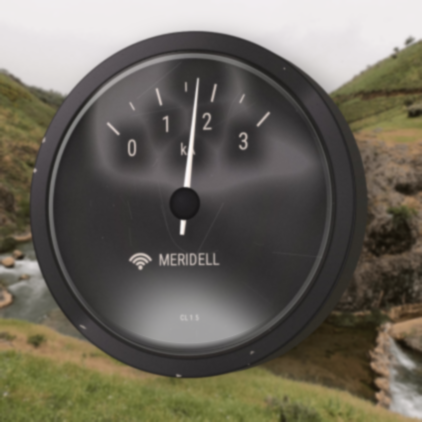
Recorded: 1.75; kA
